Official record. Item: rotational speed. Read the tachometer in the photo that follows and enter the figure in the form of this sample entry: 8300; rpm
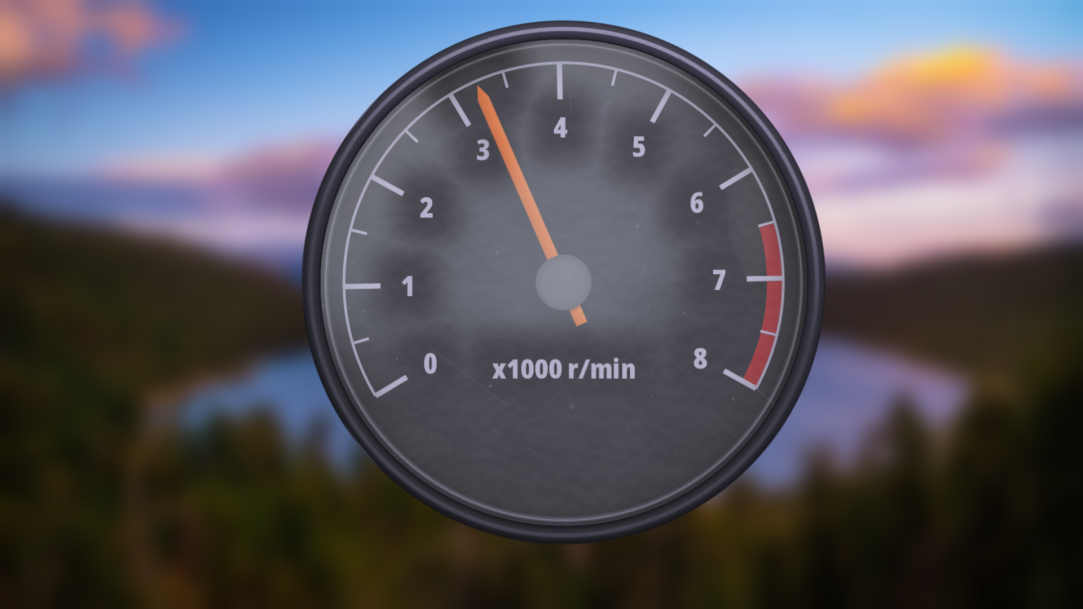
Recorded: 3250; rpm
